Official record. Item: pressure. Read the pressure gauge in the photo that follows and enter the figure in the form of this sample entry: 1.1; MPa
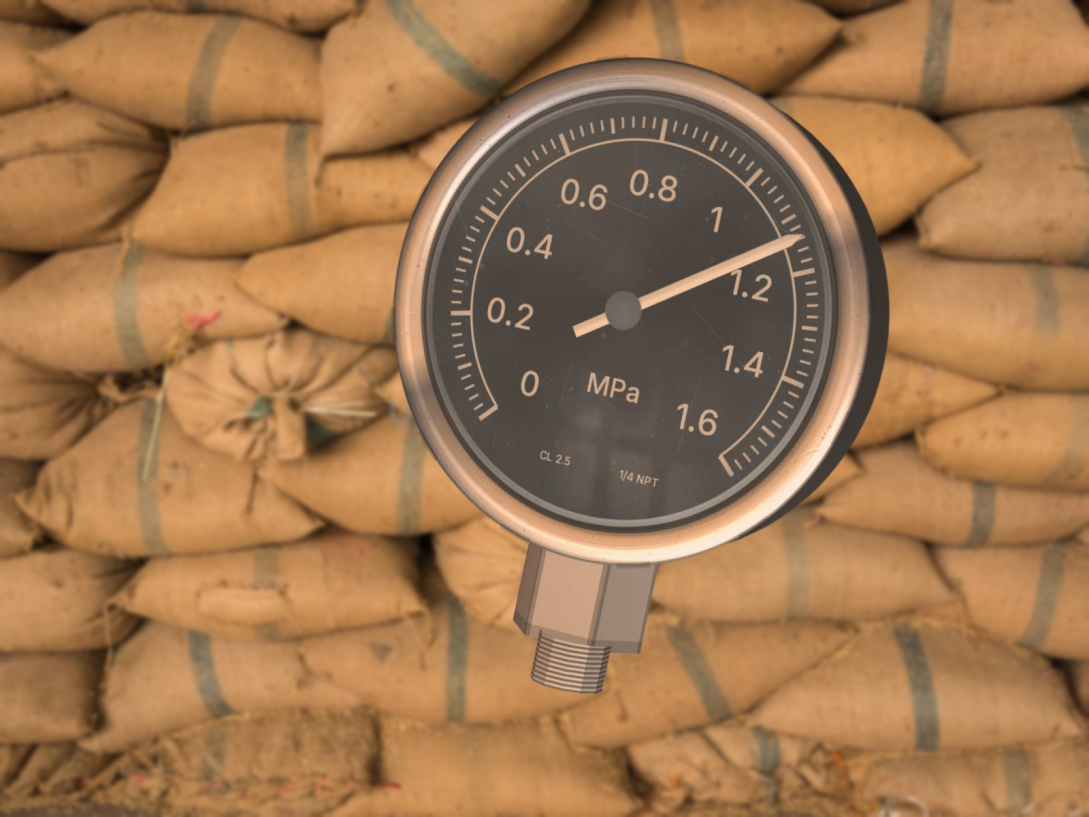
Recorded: 1.14; MPa
